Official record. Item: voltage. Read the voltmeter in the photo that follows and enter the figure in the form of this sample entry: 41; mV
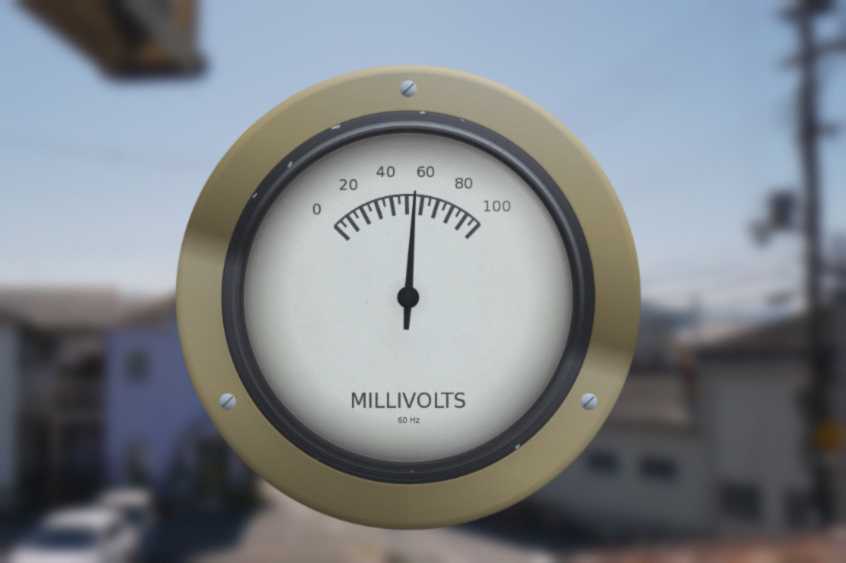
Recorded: 55; mV
